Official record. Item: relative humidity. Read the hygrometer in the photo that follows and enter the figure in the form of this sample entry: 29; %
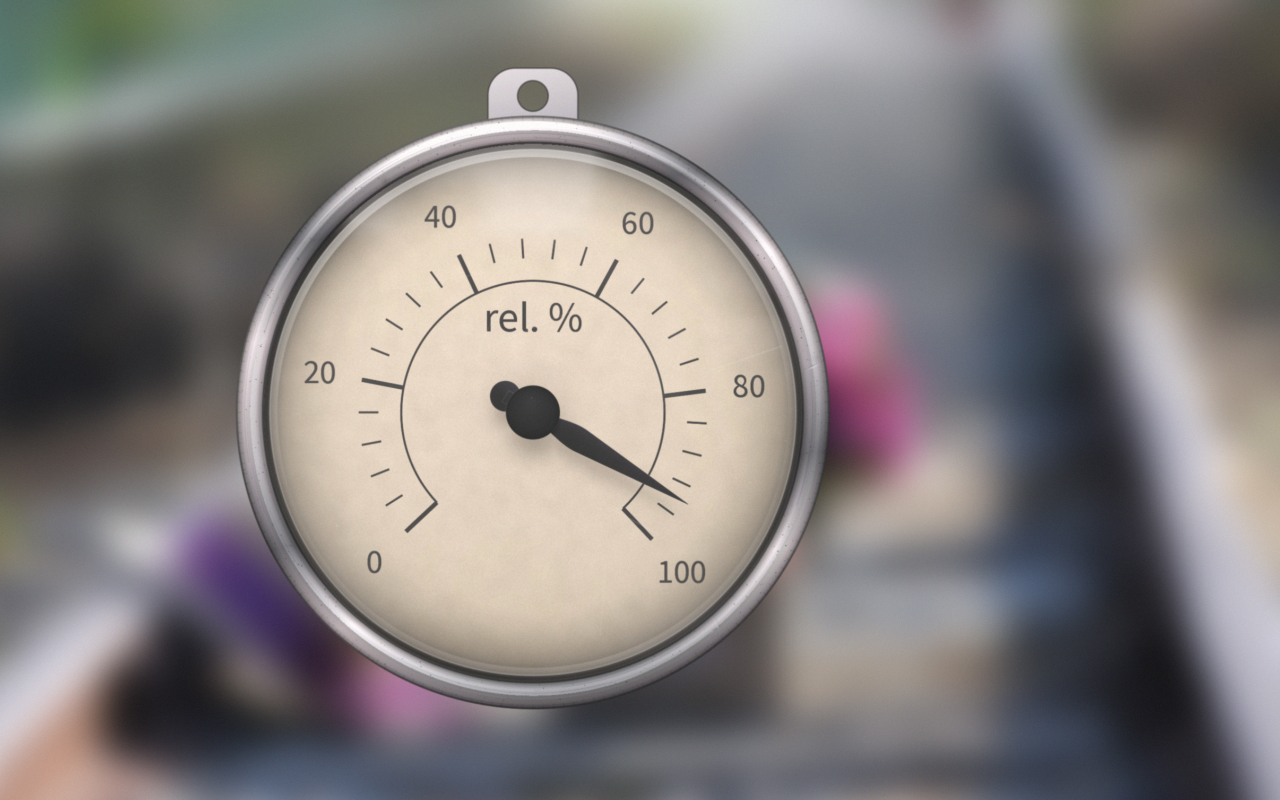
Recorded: 94; %
